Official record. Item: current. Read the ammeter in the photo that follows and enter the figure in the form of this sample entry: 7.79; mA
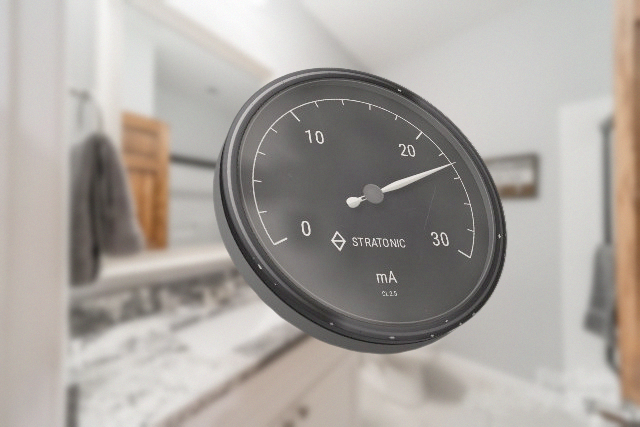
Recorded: 23; mA
